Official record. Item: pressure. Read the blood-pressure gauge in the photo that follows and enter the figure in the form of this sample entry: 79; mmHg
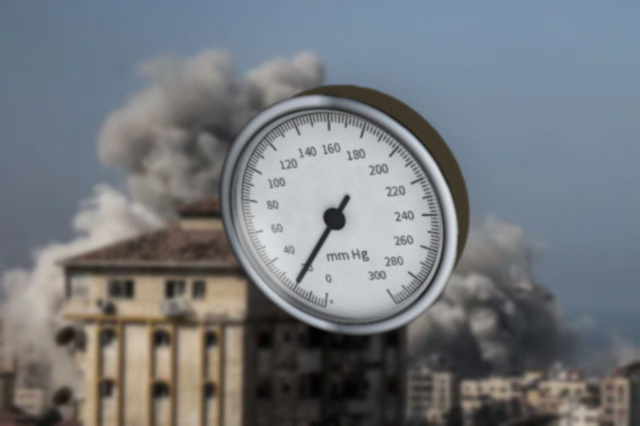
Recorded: 20; mmHg
